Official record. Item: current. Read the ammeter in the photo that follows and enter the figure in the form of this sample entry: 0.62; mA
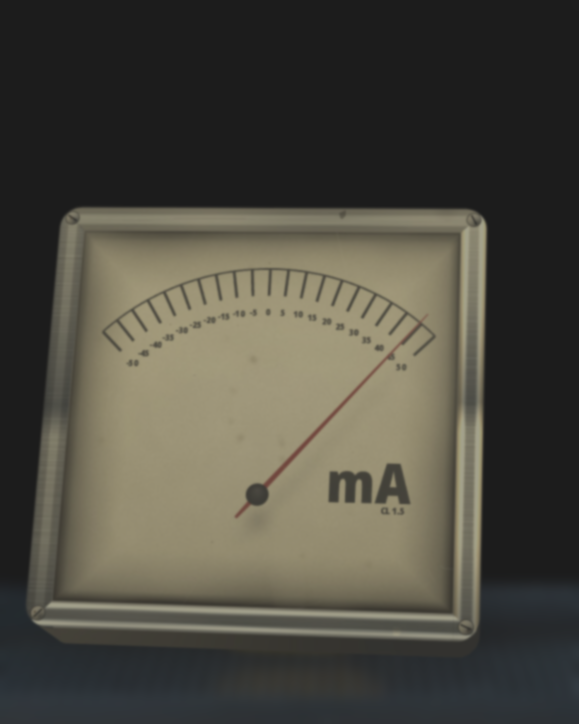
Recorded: 45; mA
